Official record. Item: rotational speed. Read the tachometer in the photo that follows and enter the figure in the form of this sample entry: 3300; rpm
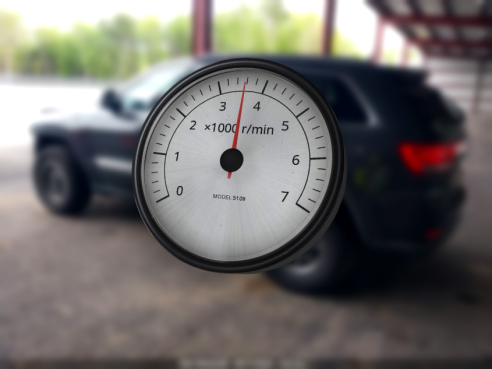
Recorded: 3600; rpm
